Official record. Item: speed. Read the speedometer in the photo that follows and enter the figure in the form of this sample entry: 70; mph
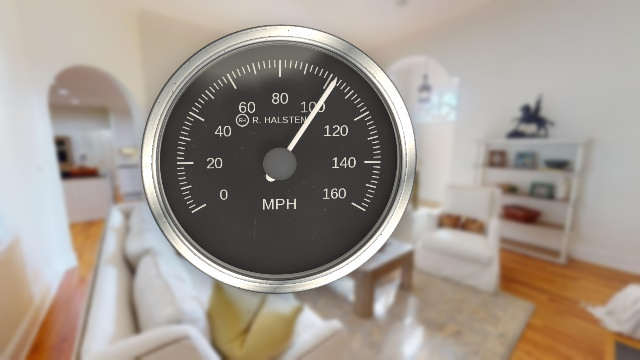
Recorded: 102; mph
